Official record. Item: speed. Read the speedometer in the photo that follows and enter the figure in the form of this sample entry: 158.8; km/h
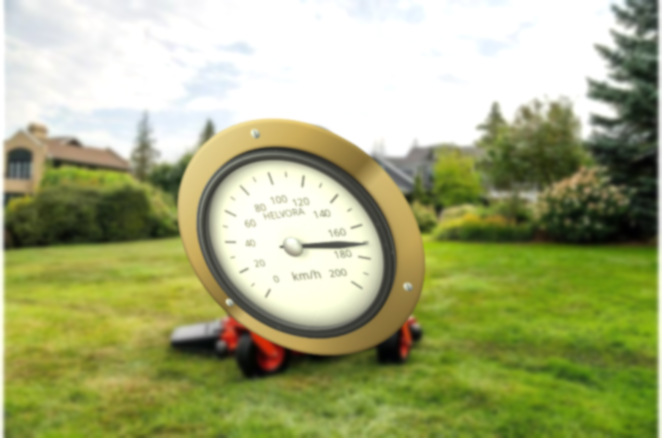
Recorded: 170; km/h
